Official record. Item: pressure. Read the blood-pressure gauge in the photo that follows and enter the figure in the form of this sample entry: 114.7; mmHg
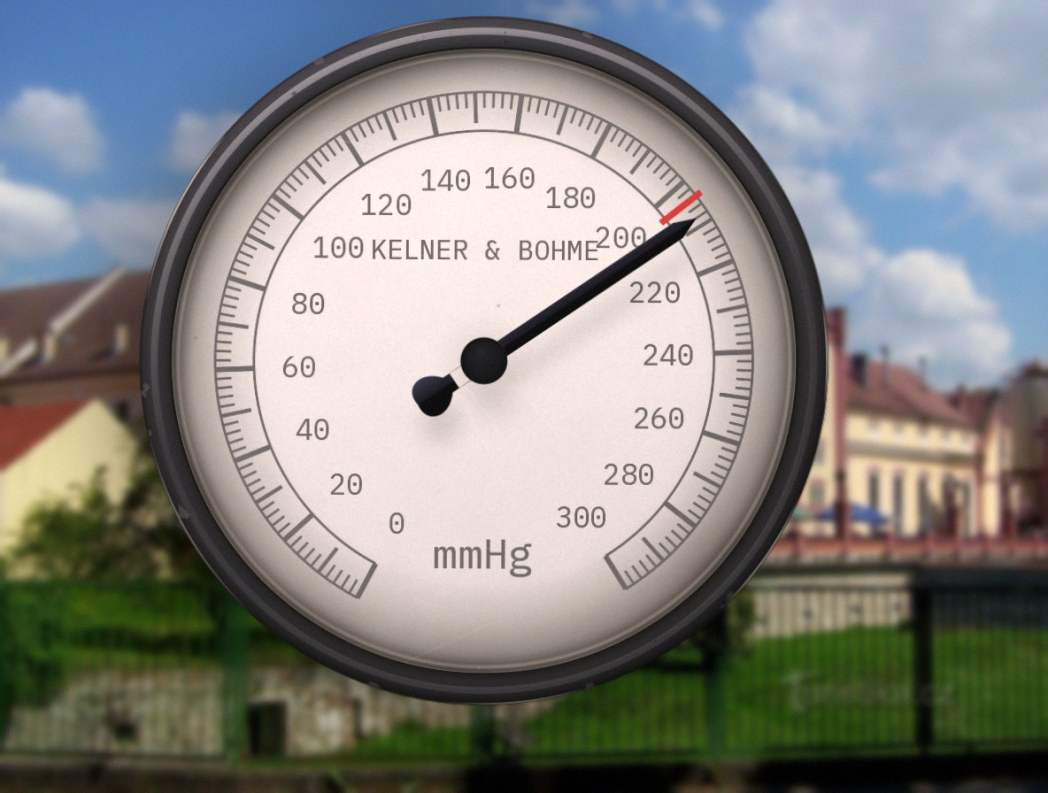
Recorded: 208; mmHg
